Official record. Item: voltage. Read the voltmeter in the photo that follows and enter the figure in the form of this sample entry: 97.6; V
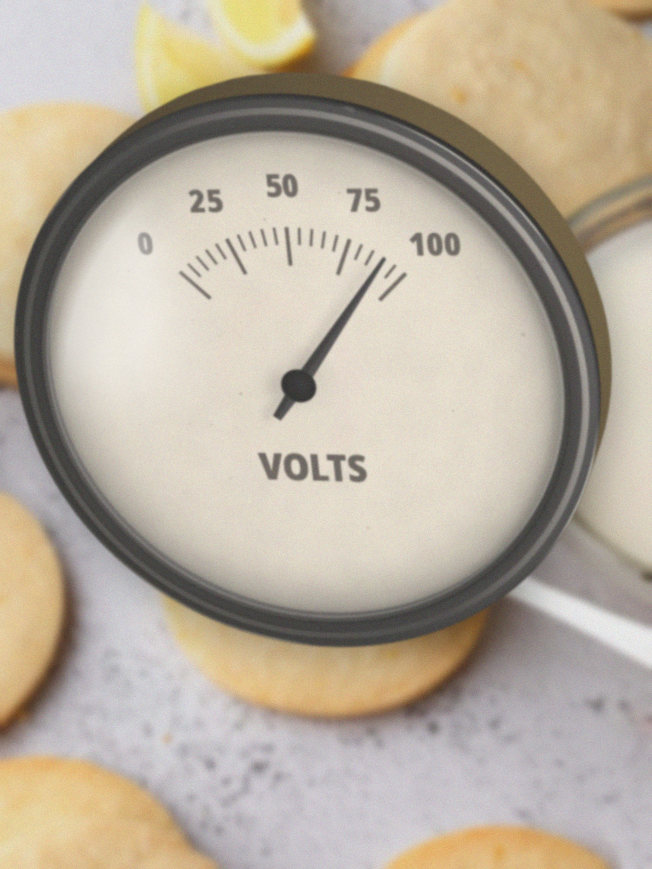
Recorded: 90; V
